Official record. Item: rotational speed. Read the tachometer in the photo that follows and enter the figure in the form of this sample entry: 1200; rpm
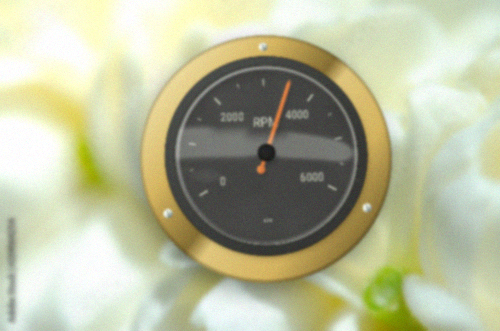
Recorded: 3500; rpm
